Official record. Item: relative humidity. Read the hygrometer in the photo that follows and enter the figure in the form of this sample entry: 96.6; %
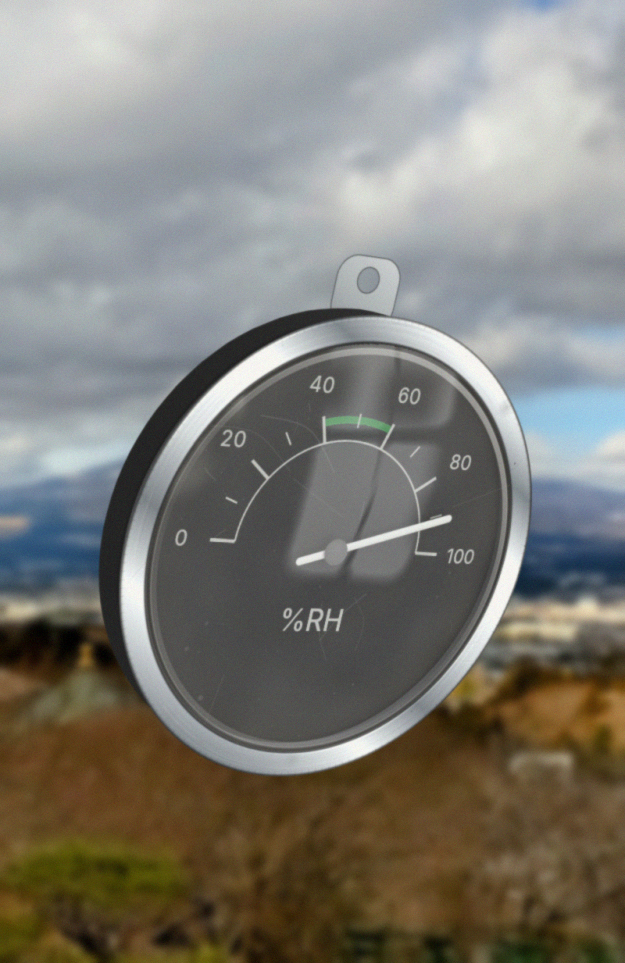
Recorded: 90; %
